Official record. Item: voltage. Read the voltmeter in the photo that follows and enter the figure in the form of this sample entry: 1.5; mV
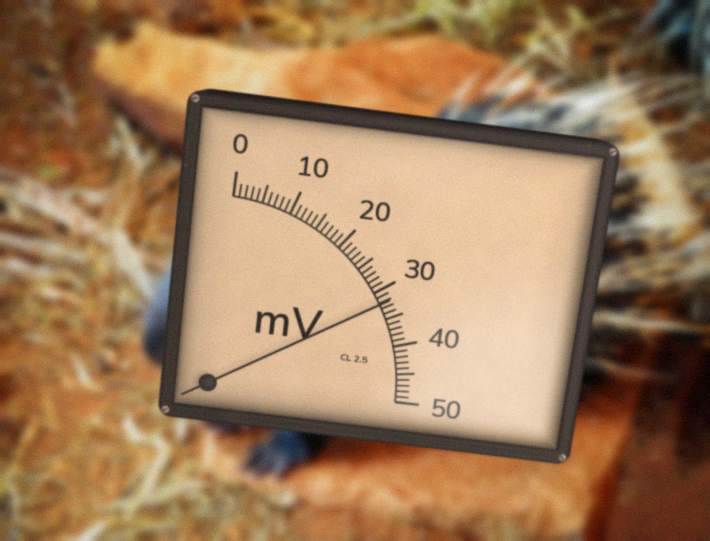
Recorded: 32; mV
